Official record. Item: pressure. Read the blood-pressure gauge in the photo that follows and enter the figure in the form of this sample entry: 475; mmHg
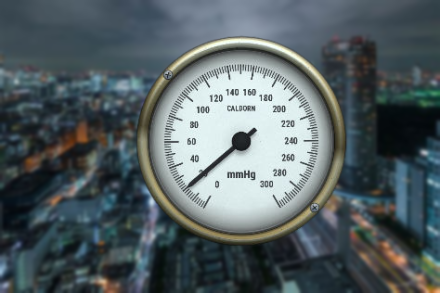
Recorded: 20; mmHg
